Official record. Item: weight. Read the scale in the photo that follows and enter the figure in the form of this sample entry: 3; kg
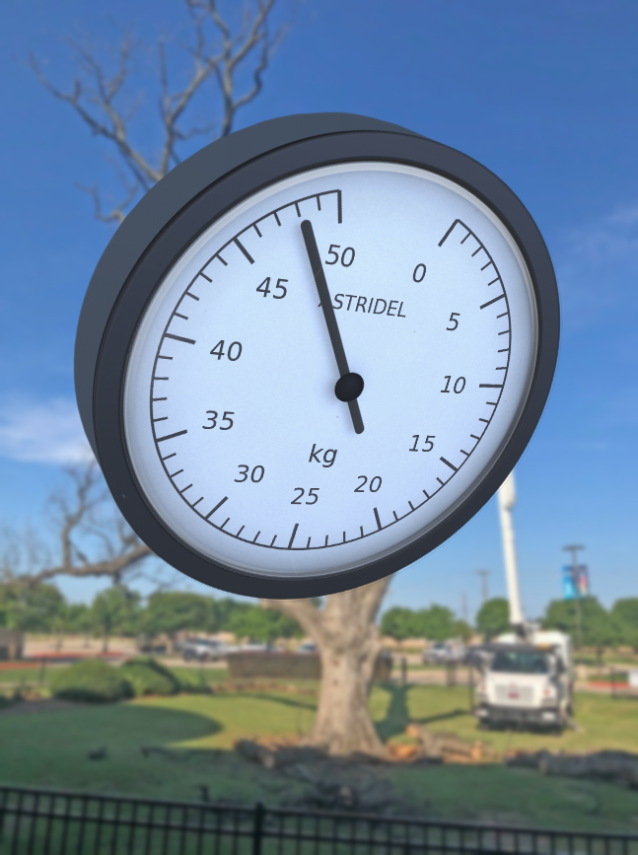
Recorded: 48; kg
